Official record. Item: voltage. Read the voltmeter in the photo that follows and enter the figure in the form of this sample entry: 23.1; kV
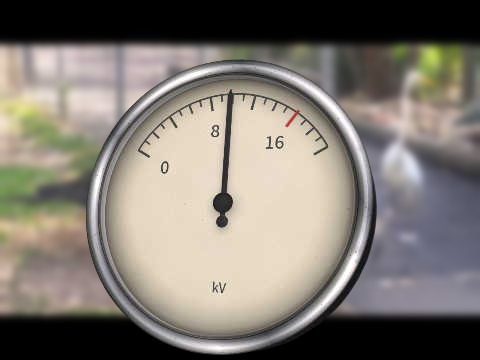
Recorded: 10; kV
